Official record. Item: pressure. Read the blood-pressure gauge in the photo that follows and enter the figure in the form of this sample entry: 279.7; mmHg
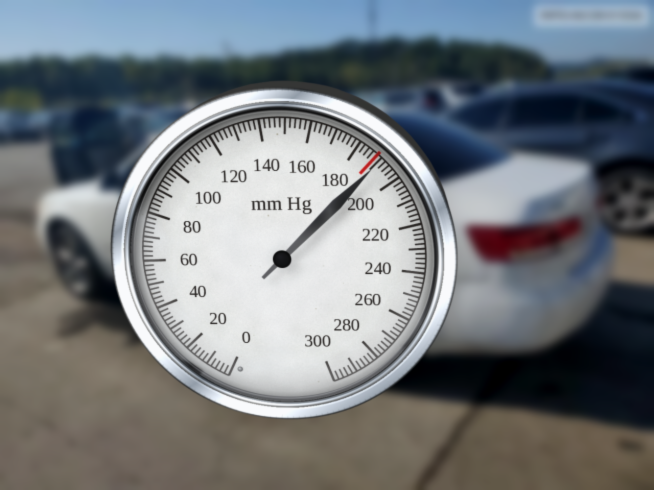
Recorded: 190; mmHg
